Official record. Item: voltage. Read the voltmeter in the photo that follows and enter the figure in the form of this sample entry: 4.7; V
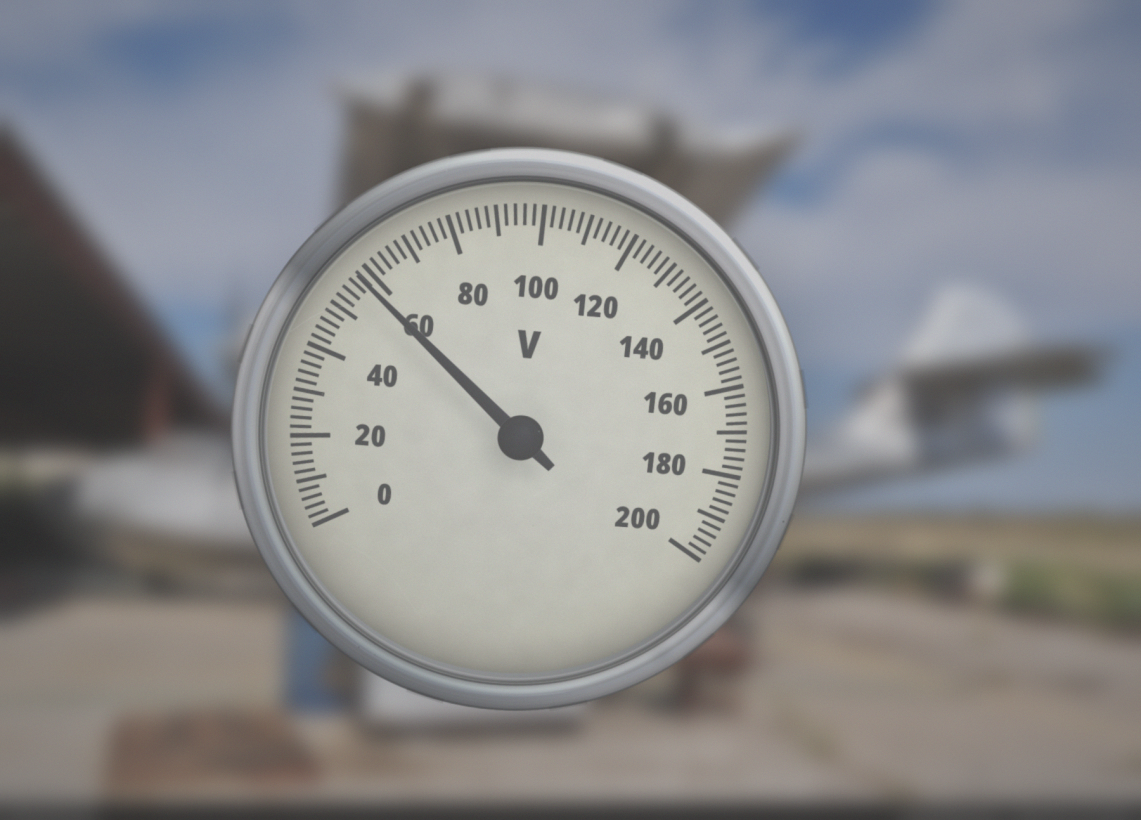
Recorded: 58; V
